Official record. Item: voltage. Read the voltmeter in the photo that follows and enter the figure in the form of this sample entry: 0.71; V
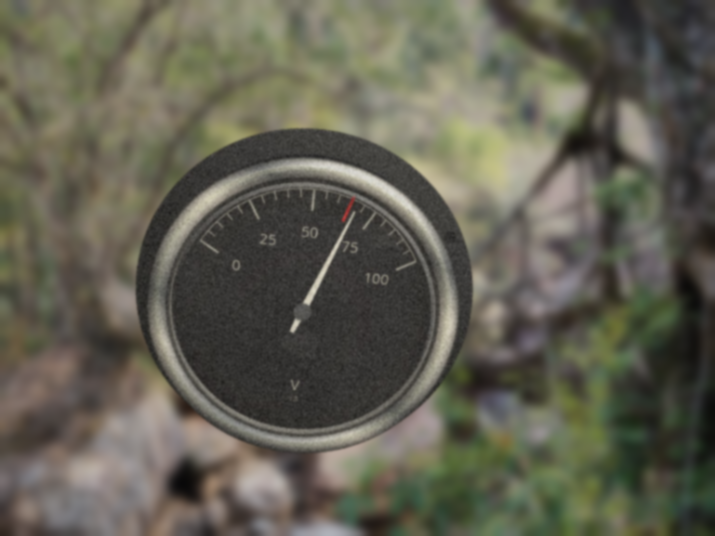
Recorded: 67.5; V
